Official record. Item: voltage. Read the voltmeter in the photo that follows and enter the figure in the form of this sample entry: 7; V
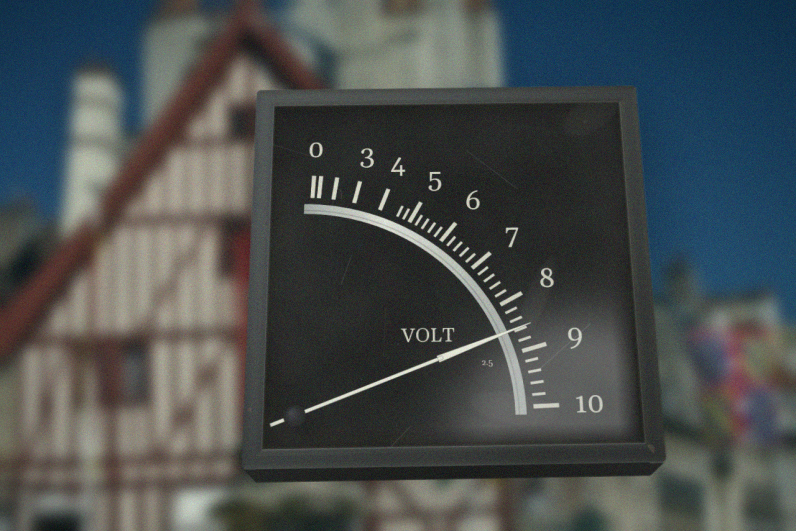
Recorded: 8.6; V
